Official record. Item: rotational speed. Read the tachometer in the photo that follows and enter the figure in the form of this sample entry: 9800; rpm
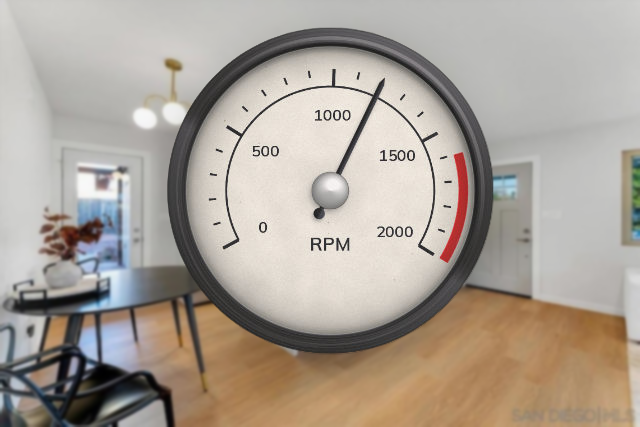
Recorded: 1200; rpm
